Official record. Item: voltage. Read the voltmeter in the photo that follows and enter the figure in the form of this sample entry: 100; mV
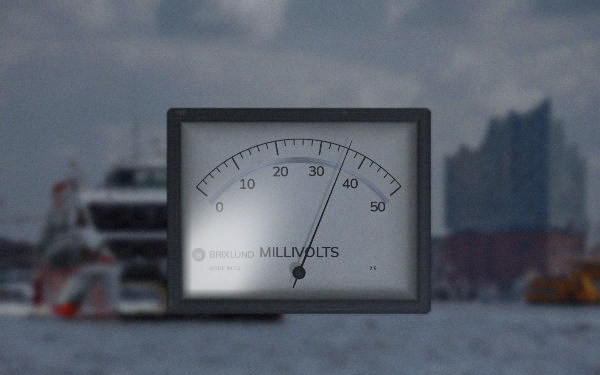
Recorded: 36; mV
